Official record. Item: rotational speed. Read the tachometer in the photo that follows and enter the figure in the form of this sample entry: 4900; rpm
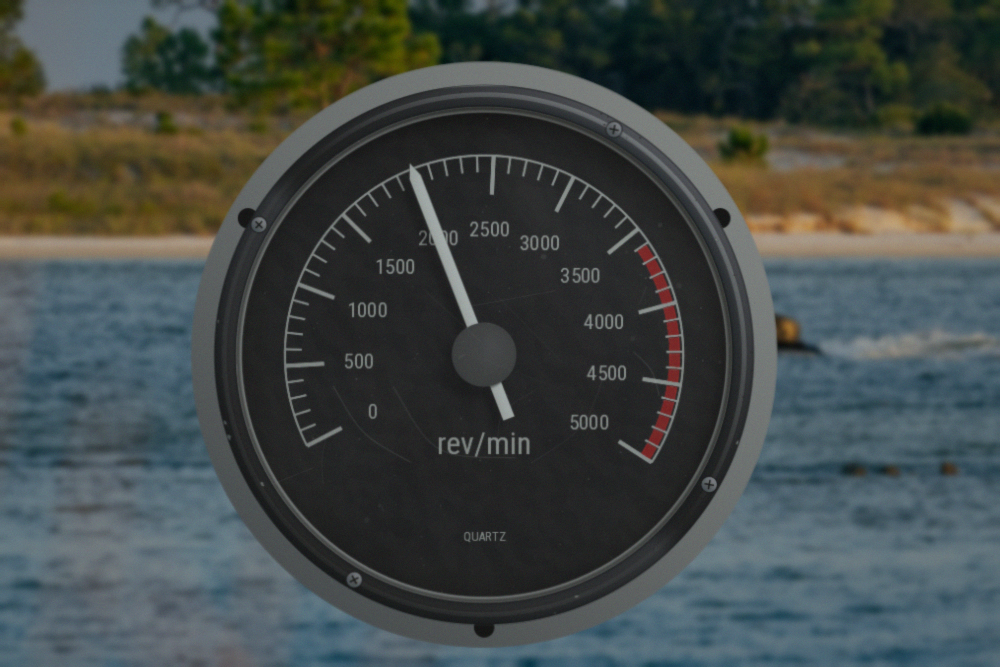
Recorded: 2000; rpm
